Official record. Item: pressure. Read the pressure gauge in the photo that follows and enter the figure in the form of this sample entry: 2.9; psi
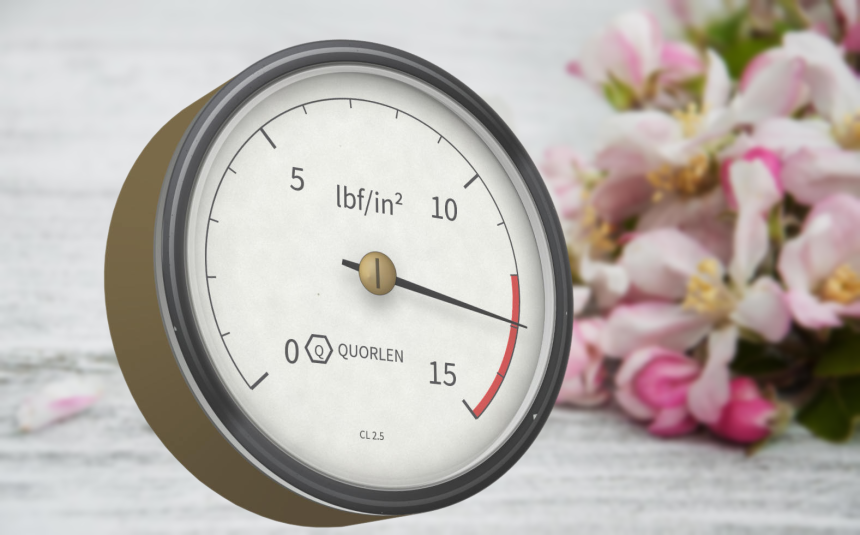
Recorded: 13; psi
